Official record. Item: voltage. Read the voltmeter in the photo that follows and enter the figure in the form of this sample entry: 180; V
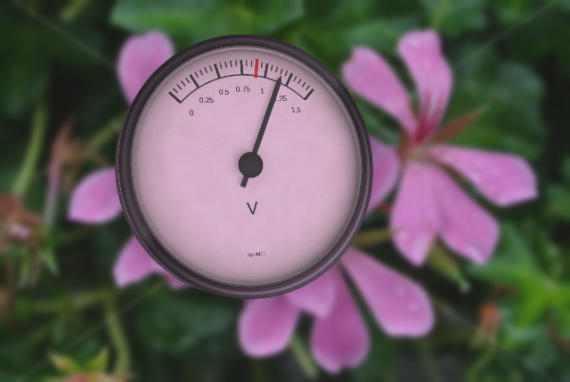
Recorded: 1.15; V
